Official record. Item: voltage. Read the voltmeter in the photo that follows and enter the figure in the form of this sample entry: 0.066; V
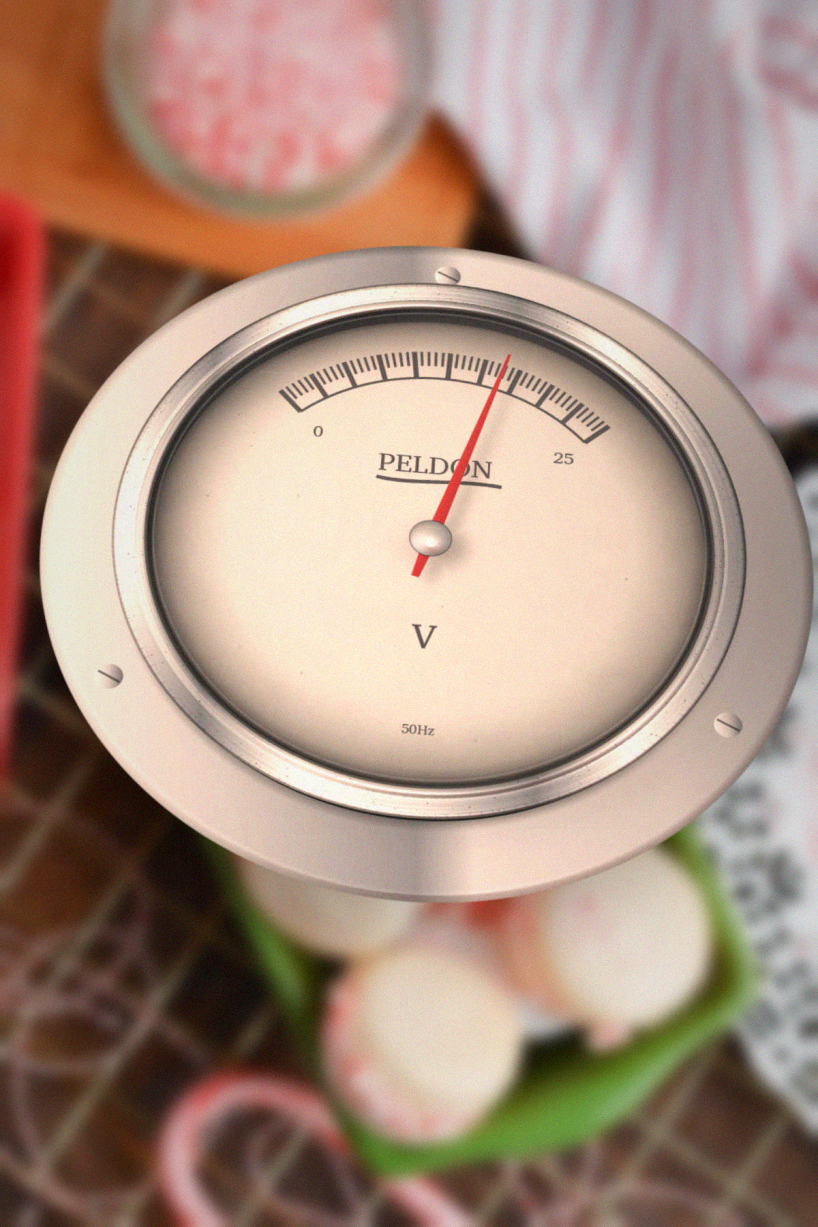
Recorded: 16.5; V
